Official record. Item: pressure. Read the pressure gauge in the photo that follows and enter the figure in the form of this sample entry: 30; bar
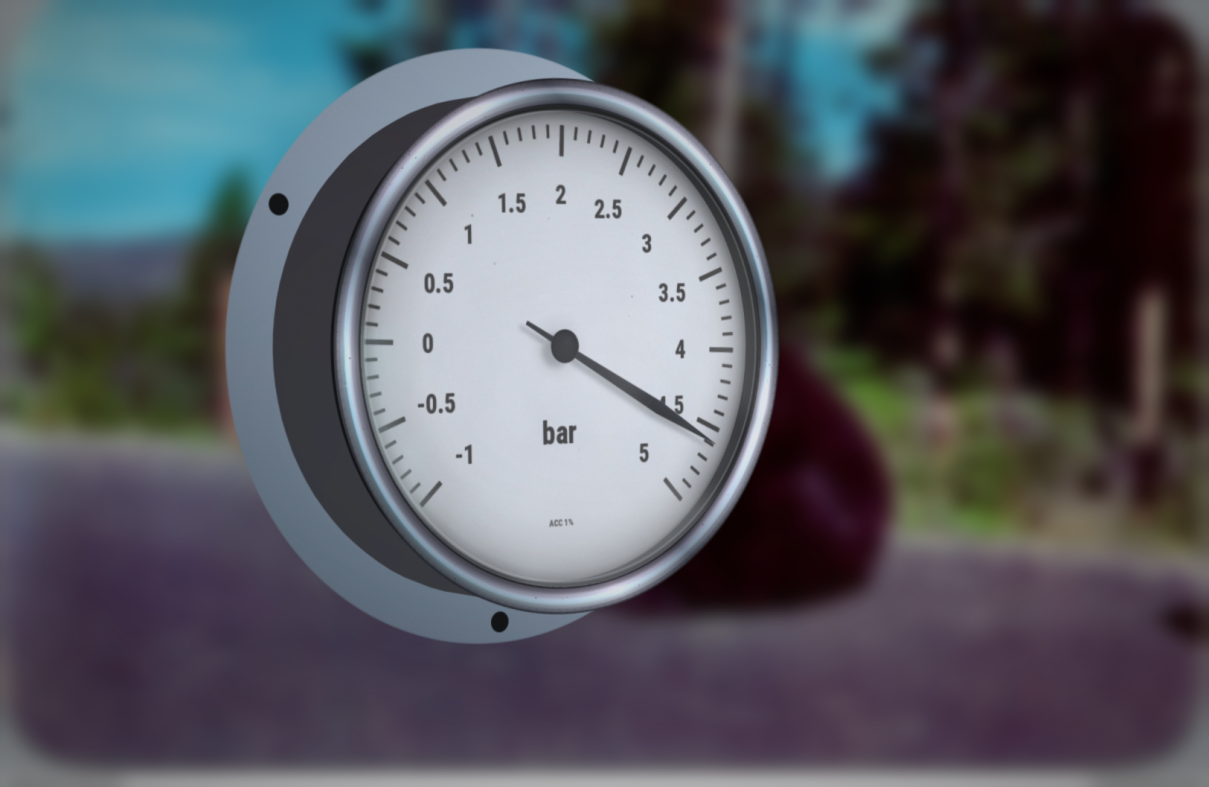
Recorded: 4.6; bar
